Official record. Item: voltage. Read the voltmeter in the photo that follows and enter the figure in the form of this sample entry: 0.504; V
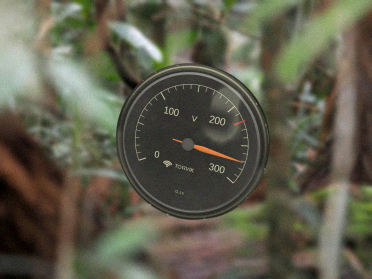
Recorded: 270; V
